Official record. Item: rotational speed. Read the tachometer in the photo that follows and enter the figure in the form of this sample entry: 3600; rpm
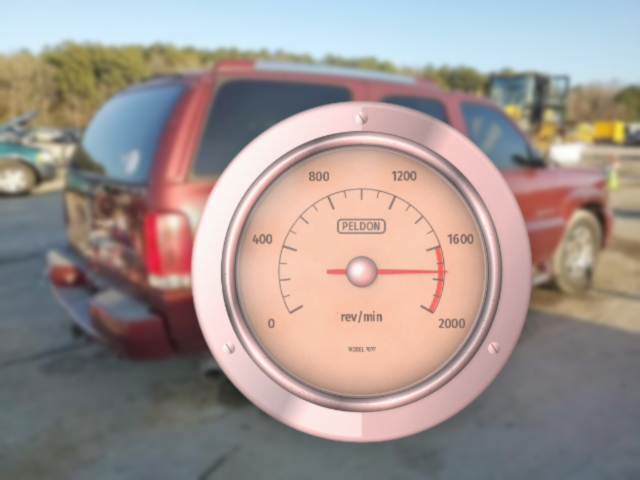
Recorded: 1750; rpm
